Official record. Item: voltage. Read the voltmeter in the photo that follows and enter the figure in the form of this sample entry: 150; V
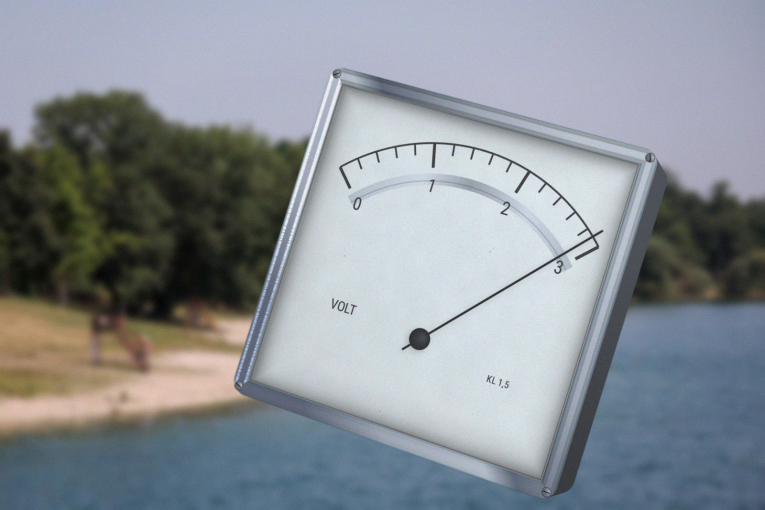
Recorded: 2.9; V
